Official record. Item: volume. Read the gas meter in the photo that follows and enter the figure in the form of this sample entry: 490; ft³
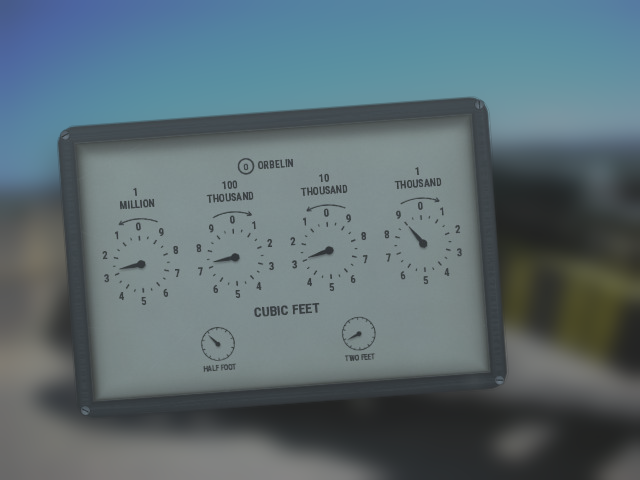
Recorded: 272900; ft³
